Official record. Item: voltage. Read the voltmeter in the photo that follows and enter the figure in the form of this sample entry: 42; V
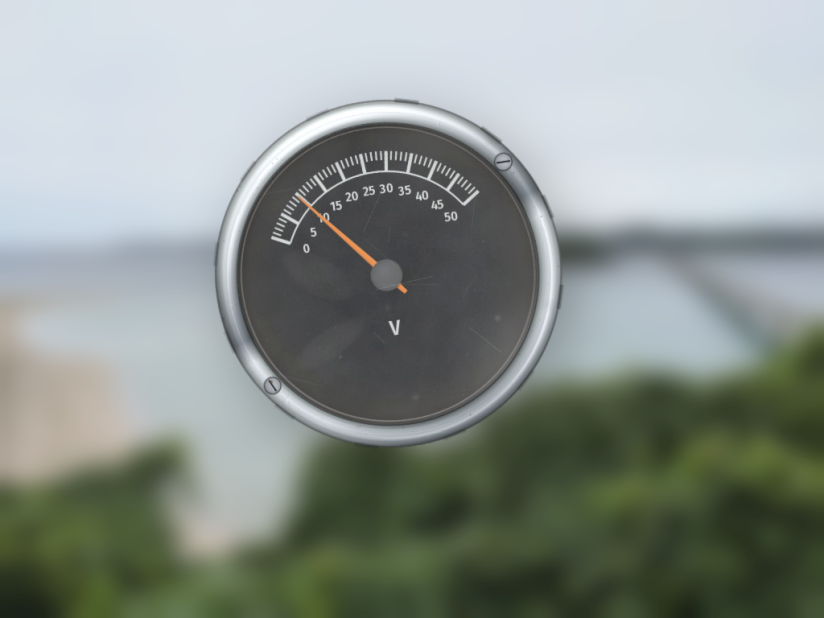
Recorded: 10; V
